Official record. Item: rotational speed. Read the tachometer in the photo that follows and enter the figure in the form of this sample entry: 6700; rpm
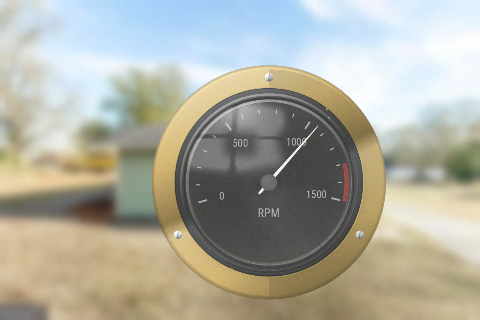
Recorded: 1050; rpm
